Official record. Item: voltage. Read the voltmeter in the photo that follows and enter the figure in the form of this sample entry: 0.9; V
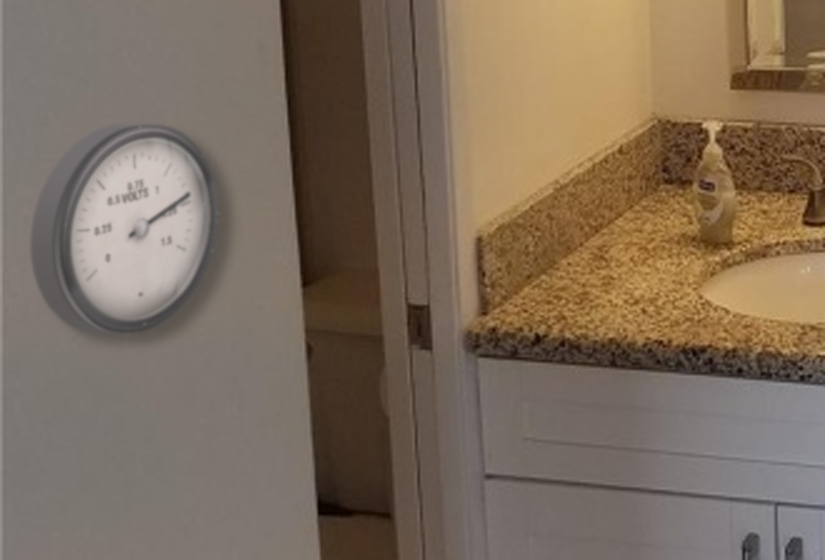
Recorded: 1.2; V
